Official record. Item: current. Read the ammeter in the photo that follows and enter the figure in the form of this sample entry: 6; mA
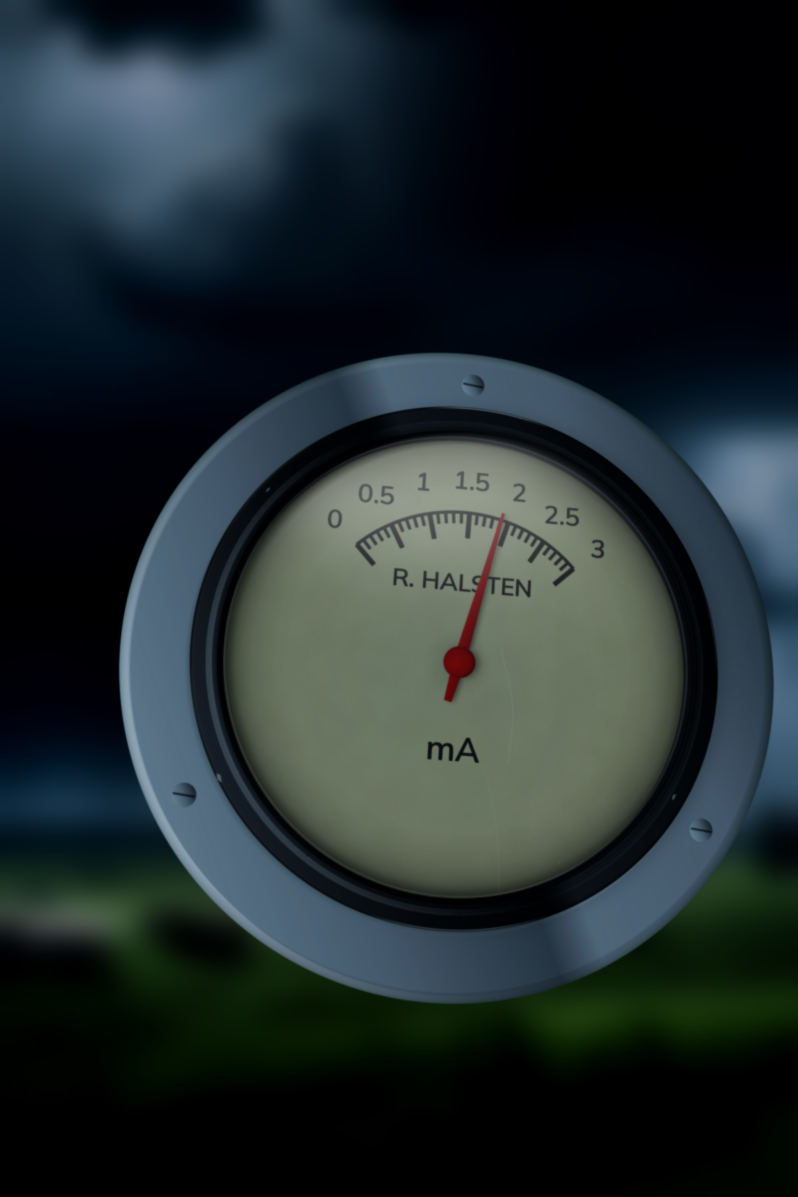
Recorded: 1.9; mA
